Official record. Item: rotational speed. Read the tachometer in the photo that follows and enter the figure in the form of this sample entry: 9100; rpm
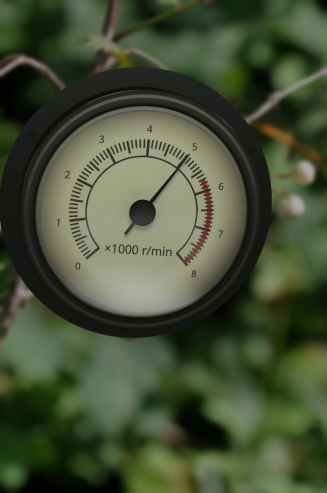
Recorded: 5000; rpm
